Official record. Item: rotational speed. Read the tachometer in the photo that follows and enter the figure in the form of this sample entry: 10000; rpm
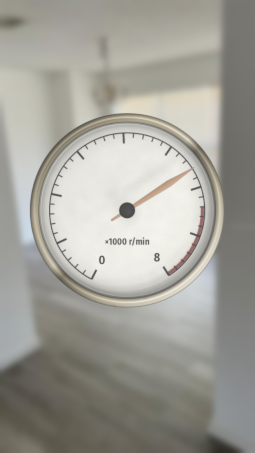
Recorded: 5600; rpm
